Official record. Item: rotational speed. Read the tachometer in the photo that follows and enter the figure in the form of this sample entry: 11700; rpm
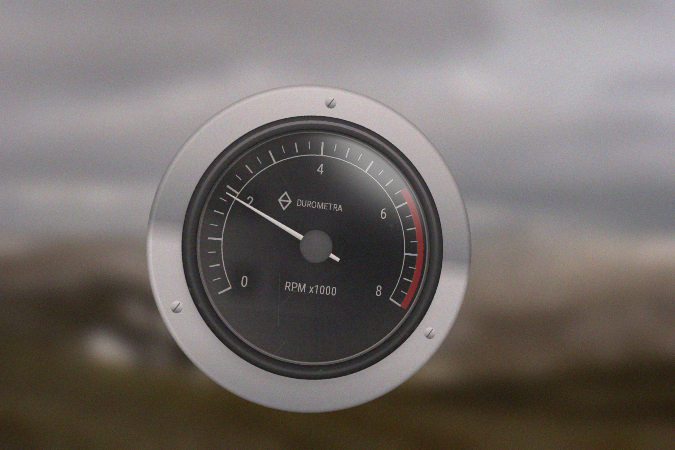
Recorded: 1875; rpm
